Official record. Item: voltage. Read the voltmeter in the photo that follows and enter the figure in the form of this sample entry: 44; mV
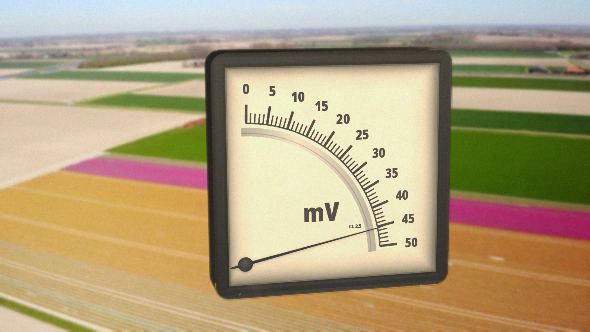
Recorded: 45; mV
